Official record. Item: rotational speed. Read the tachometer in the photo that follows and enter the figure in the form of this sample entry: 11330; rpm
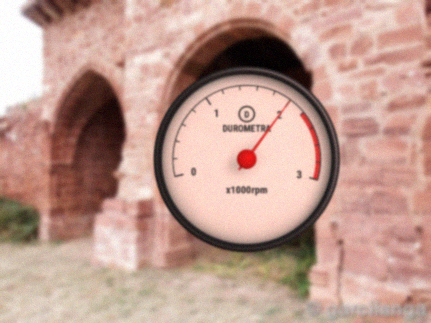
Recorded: 2000; rpm
